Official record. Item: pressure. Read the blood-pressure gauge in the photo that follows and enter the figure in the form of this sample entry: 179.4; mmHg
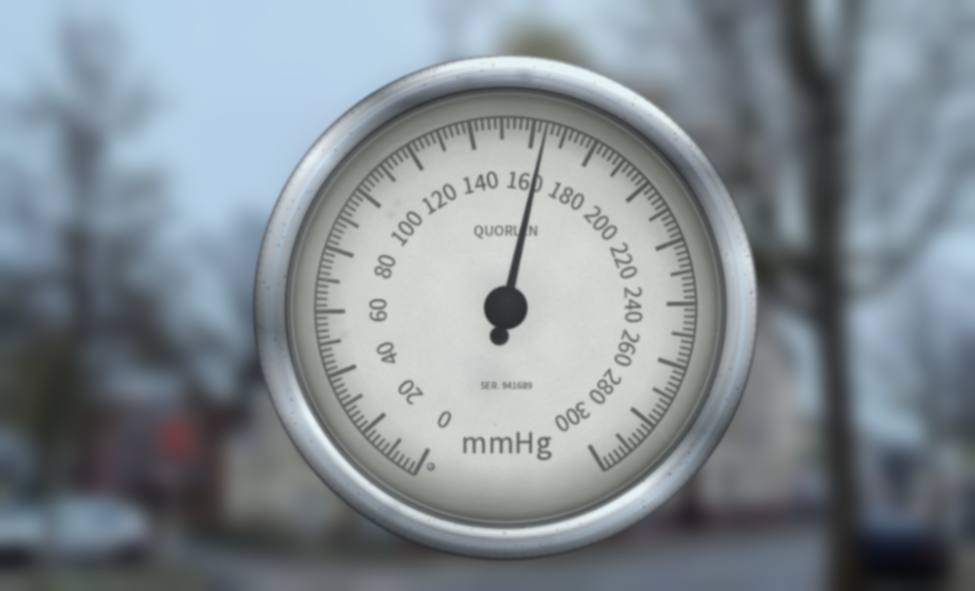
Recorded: 164; mmHg
